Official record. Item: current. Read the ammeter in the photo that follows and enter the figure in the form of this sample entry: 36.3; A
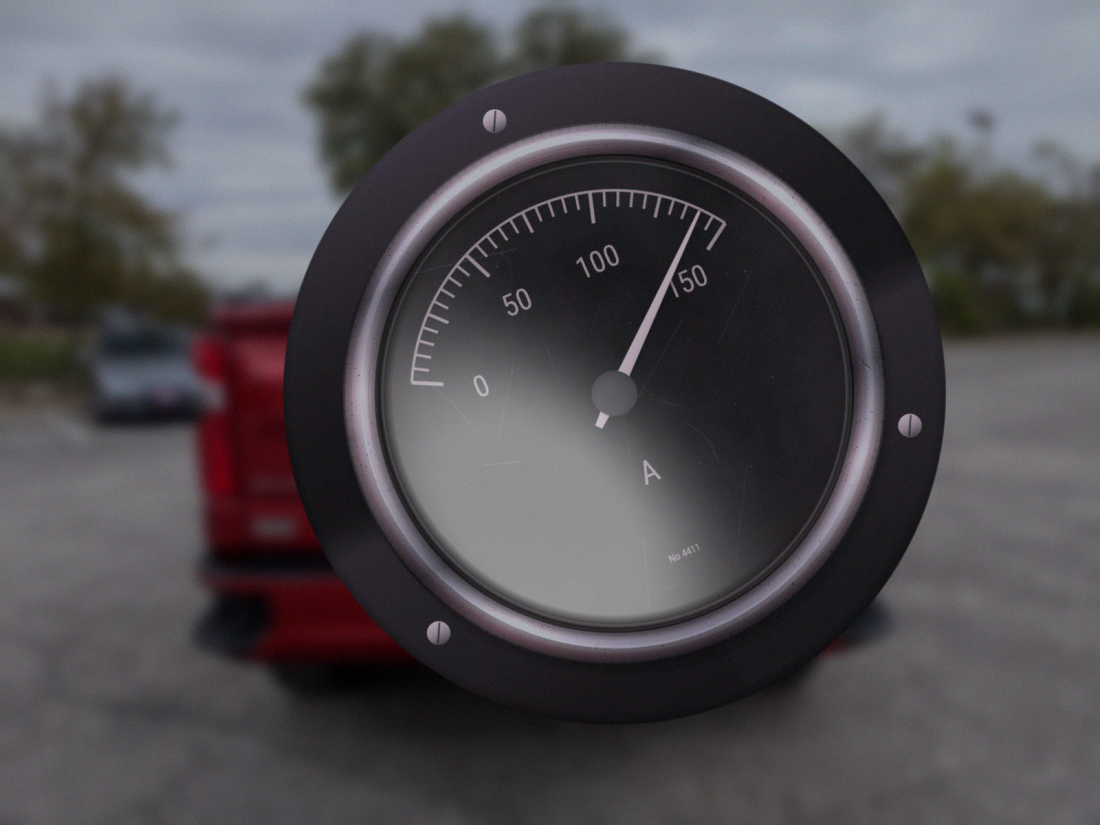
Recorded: 140; A
